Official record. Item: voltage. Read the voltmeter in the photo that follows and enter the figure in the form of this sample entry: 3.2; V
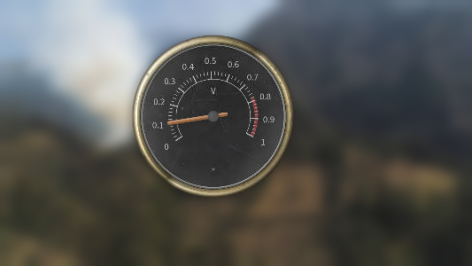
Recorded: 0.1; V
